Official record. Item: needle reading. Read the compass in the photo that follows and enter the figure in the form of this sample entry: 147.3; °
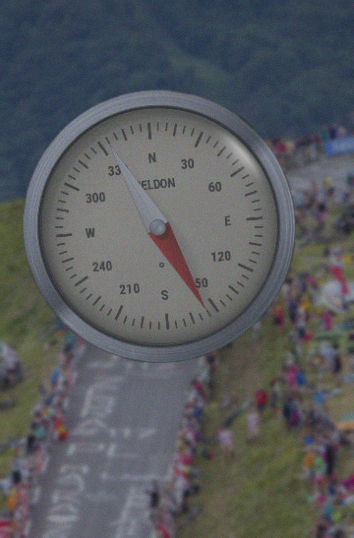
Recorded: 155; °
